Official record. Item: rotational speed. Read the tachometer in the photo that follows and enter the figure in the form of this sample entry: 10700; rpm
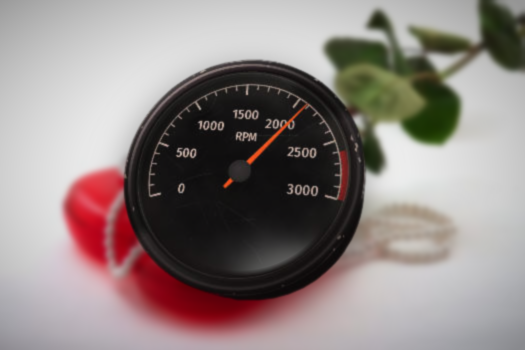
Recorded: 2100; rpm
